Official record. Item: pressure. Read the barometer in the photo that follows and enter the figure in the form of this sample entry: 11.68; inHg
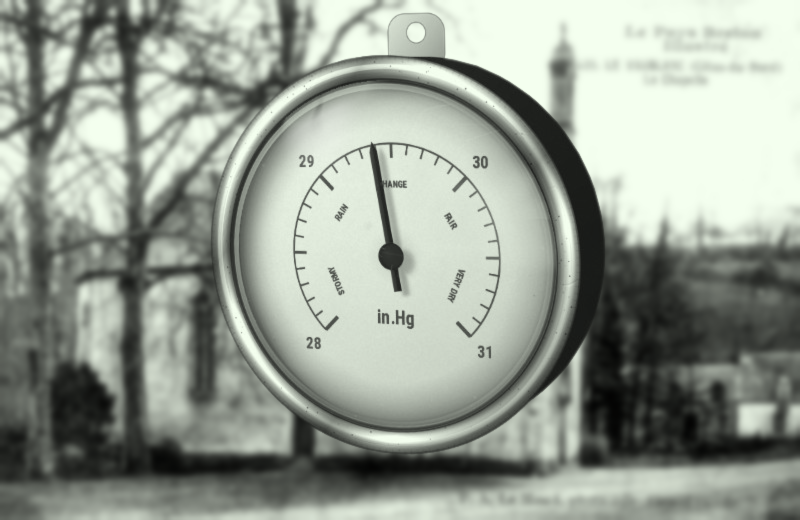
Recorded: 29.4; inHg
